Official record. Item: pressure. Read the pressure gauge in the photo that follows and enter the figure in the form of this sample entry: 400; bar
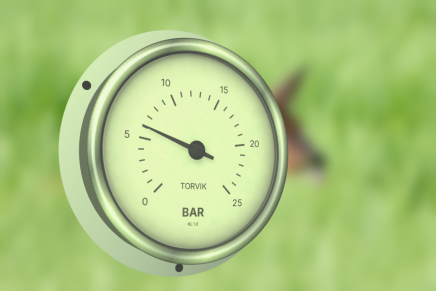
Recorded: 6; bar
